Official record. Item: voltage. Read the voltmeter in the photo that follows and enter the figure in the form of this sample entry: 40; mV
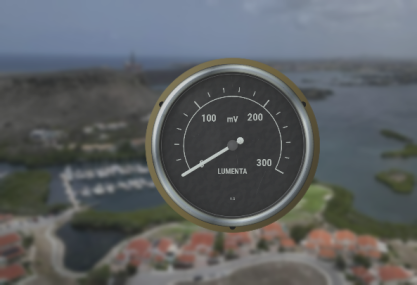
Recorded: 0; mV
